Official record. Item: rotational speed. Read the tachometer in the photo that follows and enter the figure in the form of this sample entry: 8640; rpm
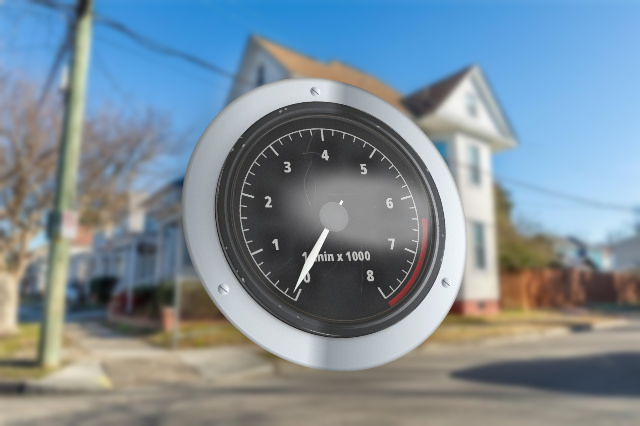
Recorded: 100; rpm
